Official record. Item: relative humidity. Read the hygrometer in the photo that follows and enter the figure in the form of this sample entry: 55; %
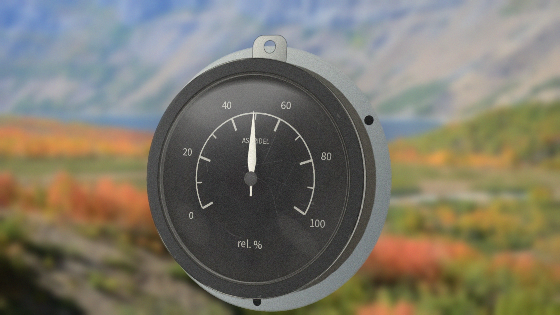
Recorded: 50; %
